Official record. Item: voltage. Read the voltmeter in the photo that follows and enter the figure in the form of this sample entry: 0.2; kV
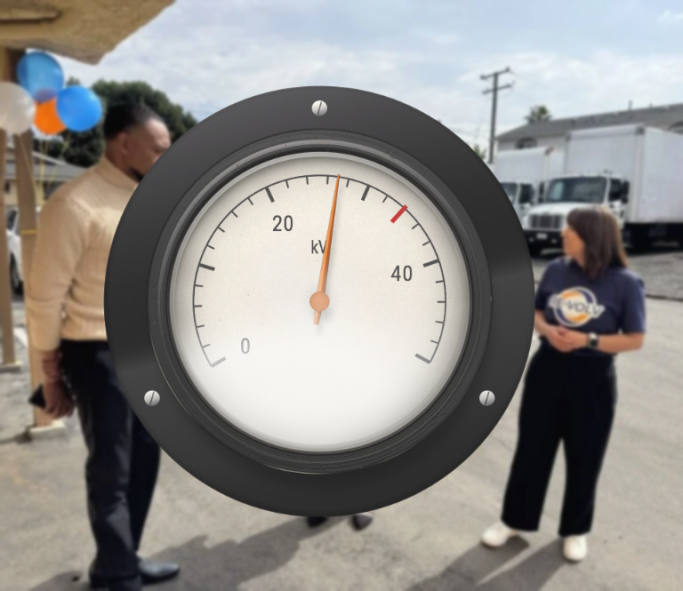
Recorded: 27; kV
